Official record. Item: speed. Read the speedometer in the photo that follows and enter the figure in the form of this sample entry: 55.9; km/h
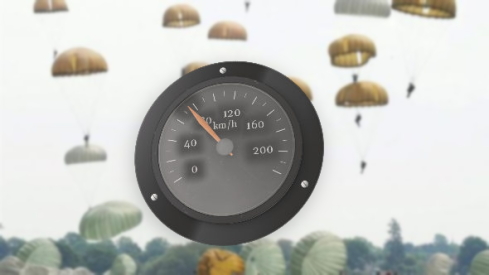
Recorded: 75; km/h
